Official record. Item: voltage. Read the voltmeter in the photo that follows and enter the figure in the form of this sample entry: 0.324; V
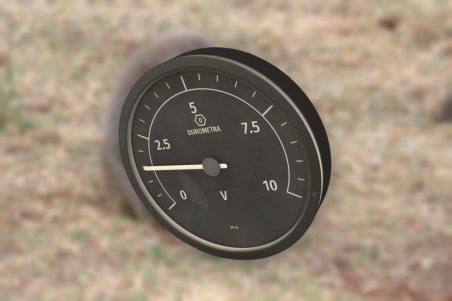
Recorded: 1.5; V
